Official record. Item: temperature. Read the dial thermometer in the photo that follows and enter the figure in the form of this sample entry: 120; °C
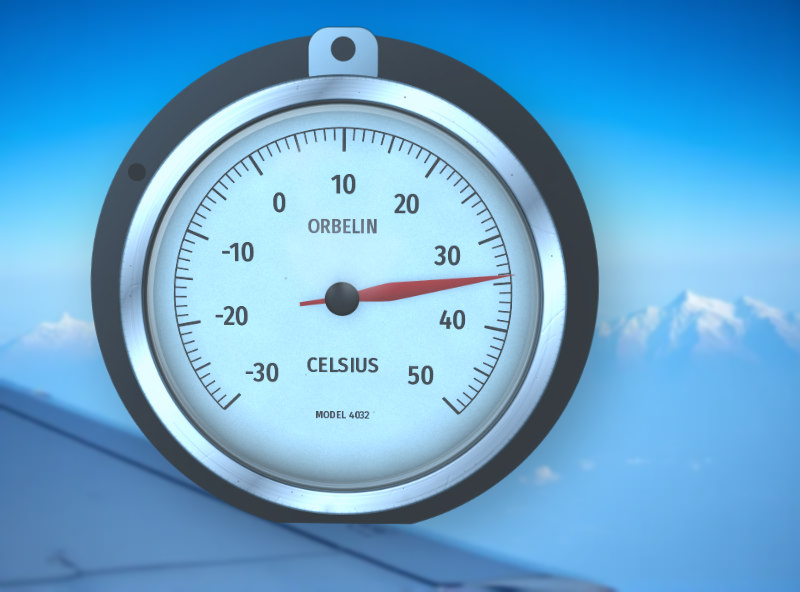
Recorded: 34; °C
